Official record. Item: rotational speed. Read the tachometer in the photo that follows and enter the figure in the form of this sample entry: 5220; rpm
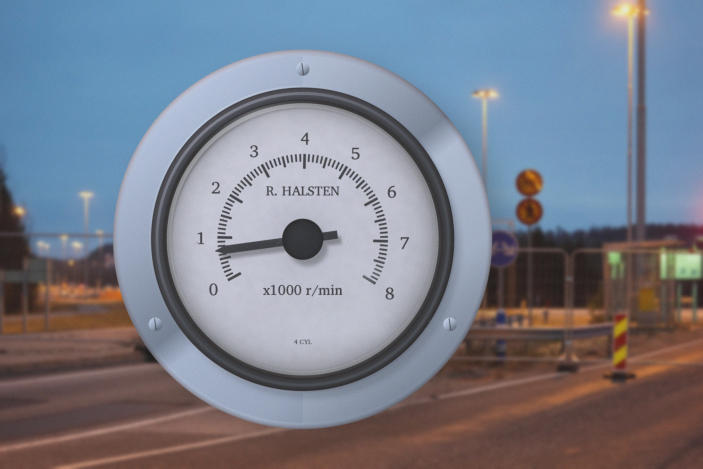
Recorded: 700; rpm
